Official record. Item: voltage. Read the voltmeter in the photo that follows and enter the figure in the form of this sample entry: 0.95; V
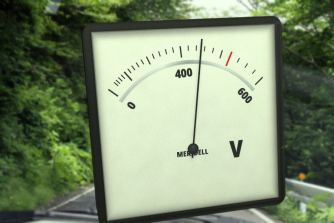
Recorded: 450; V
